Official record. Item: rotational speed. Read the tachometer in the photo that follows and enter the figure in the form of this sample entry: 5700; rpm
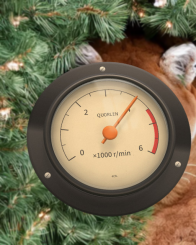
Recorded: 4000; rpm
